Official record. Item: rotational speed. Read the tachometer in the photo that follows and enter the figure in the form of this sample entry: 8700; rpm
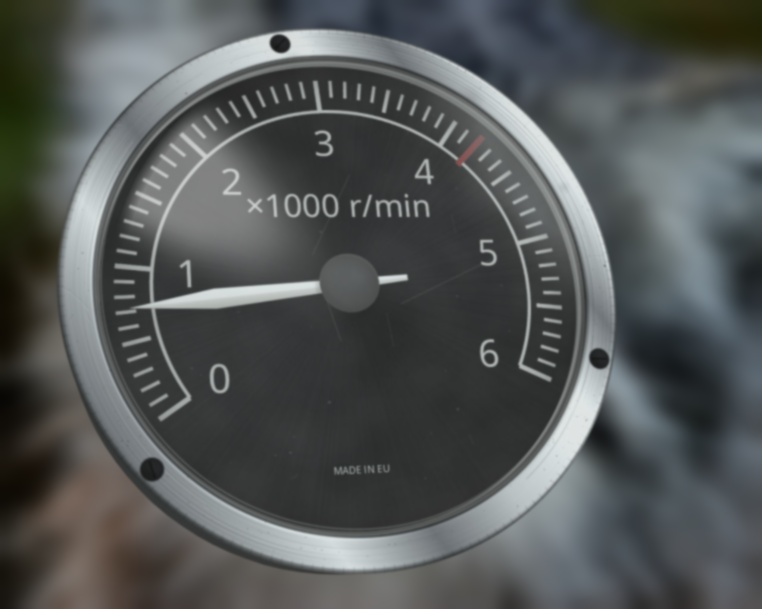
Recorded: 700; rpm
